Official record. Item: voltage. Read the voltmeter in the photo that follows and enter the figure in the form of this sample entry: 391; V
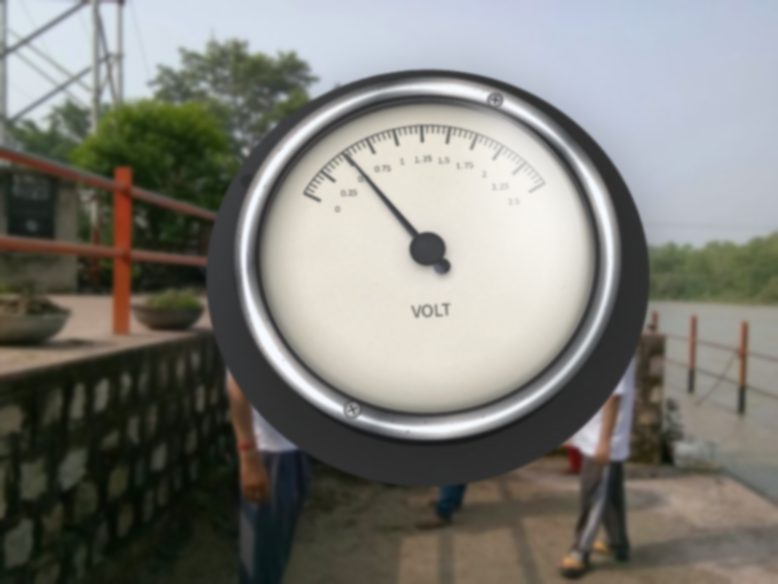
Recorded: 0.5; V
